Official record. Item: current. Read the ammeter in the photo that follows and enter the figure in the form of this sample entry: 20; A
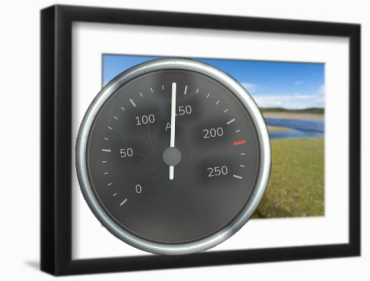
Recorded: 140; A
